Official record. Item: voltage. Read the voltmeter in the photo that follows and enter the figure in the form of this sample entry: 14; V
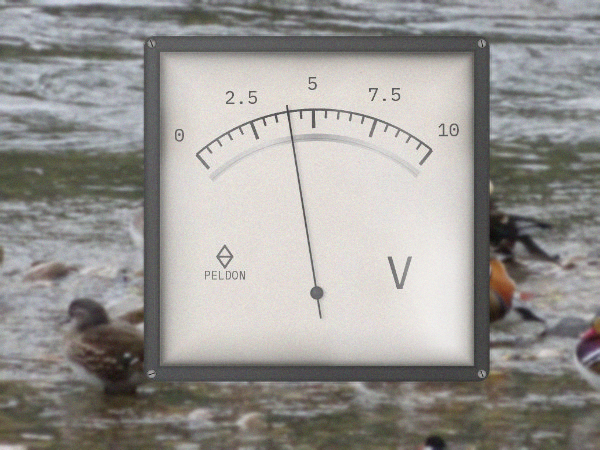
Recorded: 4; V
